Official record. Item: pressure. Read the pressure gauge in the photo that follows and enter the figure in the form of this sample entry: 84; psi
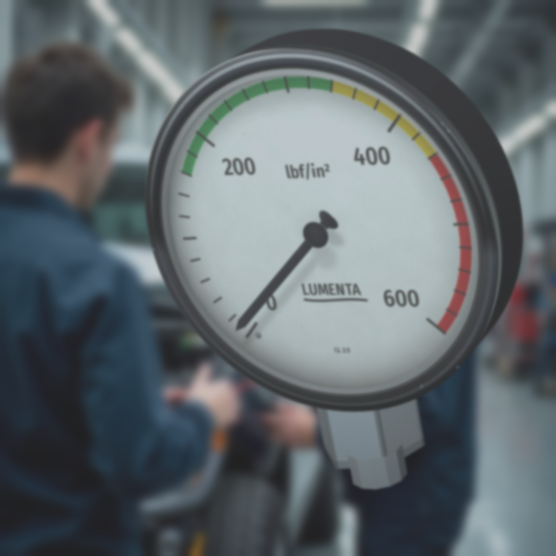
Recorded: 10; psi
